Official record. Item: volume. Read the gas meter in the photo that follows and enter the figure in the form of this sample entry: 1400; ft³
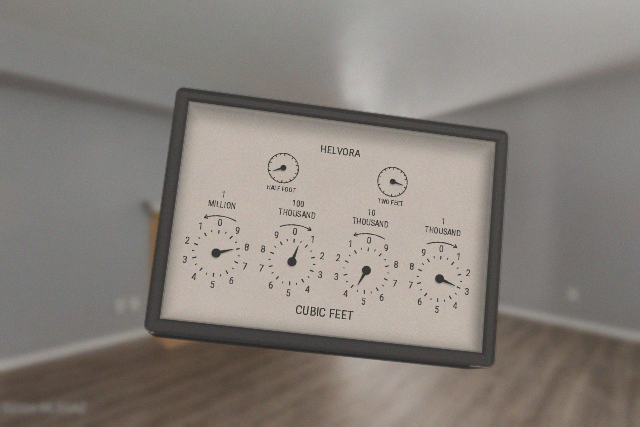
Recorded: 804300; ft³
